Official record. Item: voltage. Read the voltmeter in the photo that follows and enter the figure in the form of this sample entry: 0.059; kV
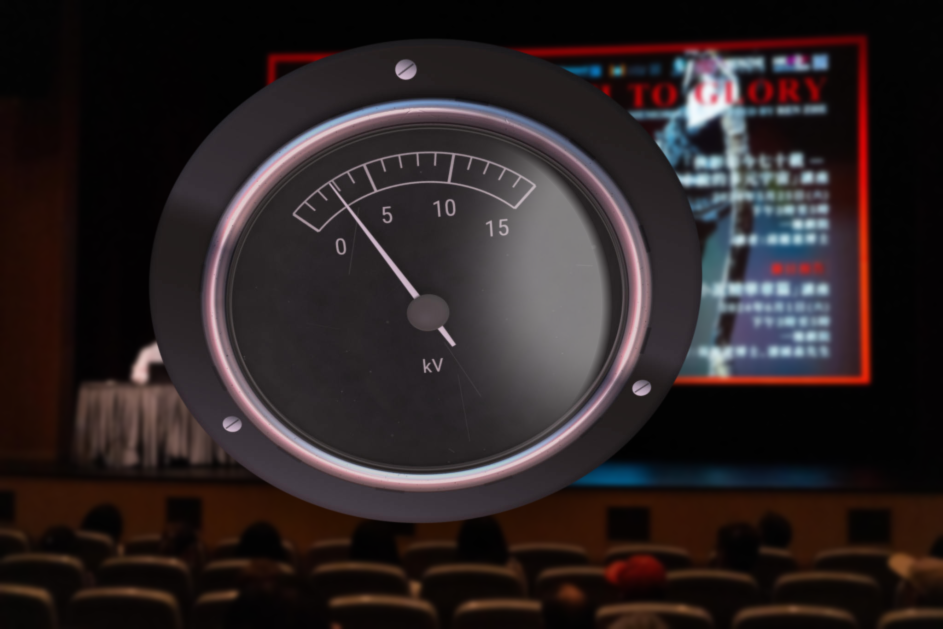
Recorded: 3; kV
